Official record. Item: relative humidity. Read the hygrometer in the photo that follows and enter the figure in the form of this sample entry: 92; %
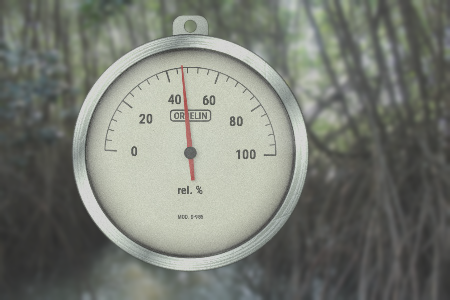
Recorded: 46; %
